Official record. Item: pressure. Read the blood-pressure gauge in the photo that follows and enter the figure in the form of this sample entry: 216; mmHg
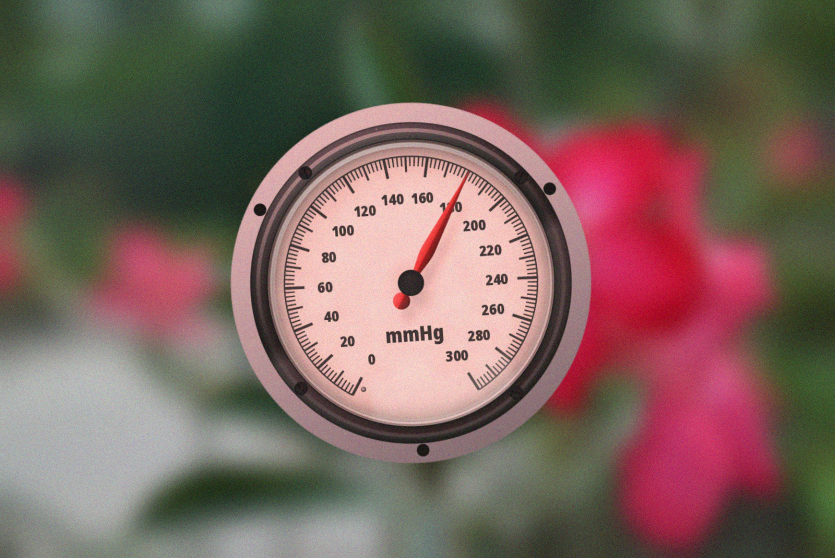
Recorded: 180; mmHg
